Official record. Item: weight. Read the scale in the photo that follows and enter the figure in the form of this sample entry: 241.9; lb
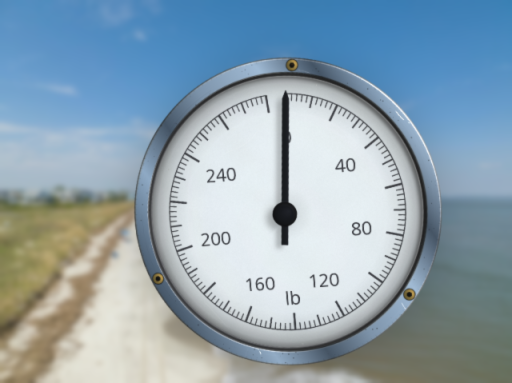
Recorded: 0; lb
